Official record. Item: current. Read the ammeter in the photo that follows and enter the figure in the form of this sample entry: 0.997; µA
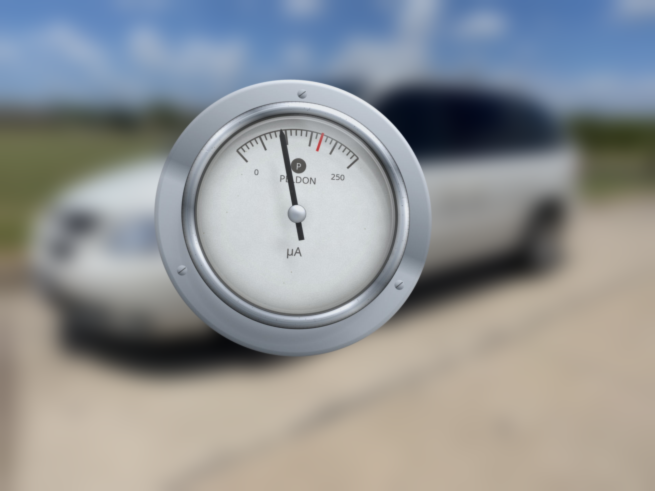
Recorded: 90; µA
